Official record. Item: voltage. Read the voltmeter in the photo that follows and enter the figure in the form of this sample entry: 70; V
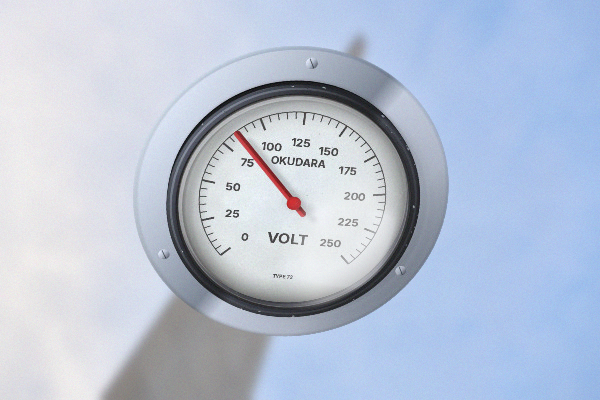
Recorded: 85; V
